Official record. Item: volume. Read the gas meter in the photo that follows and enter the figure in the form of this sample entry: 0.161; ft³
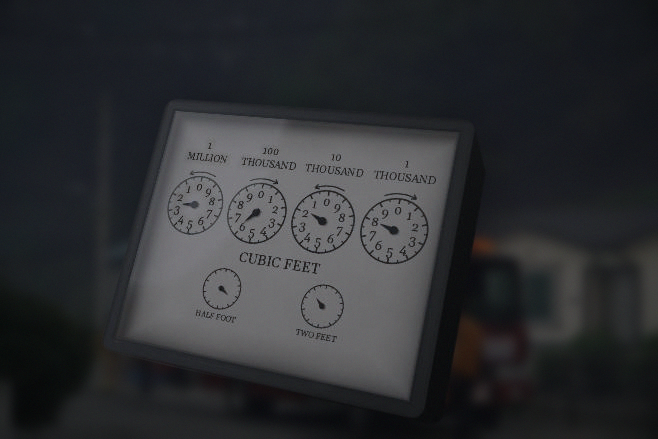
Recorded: 261800; ft³
